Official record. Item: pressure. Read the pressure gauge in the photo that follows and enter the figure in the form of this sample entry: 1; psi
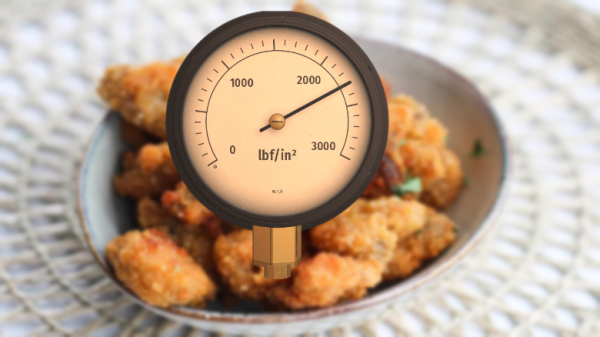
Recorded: 2300; psi
